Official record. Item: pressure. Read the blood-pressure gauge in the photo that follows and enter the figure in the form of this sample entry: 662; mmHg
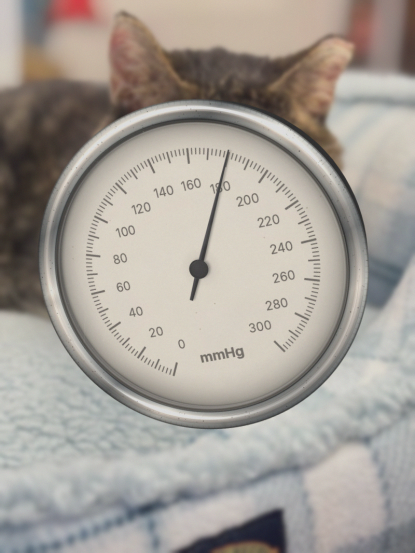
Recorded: 180; mmHg
